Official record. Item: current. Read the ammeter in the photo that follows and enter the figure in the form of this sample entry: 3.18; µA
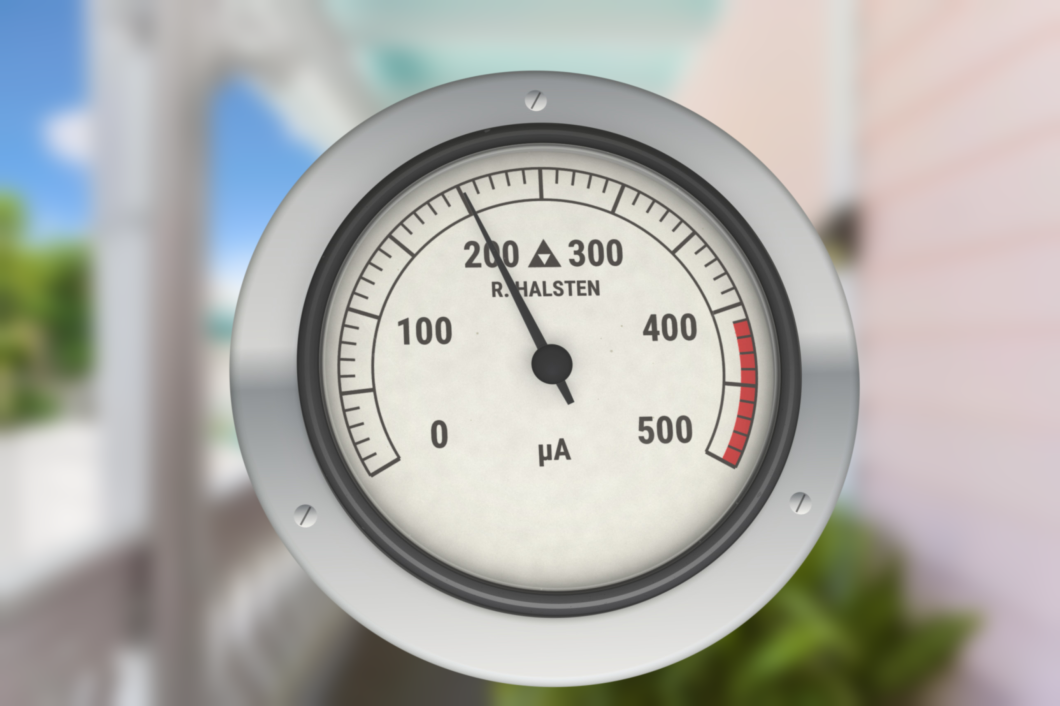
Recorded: 200; µA
